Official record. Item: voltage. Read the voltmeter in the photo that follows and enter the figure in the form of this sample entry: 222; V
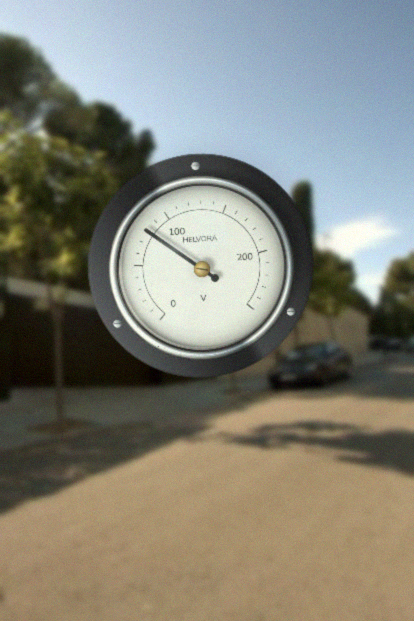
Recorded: 80; V
